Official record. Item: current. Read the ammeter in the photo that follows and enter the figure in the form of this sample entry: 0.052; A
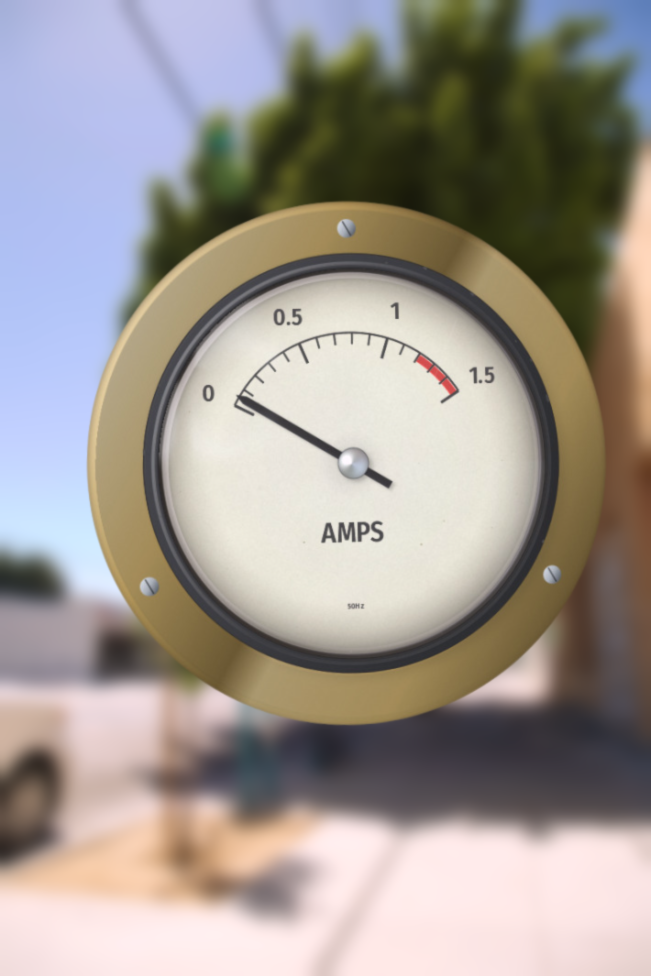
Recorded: 0.05; A
